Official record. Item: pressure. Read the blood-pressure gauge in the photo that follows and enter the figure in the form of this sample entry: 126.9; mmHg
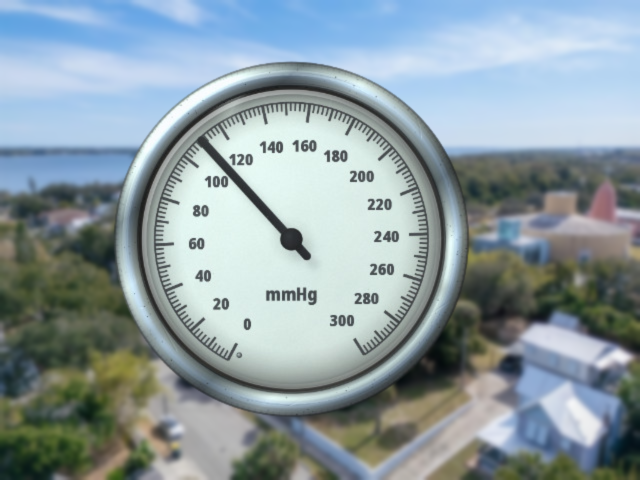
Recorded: 110; mmHg
